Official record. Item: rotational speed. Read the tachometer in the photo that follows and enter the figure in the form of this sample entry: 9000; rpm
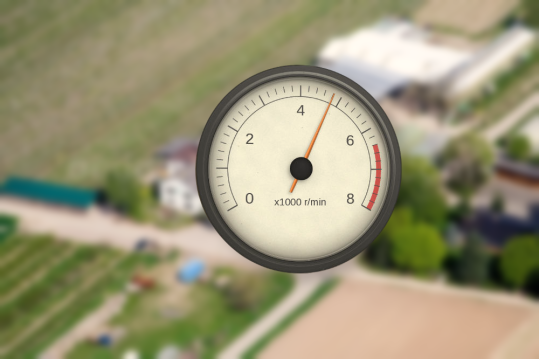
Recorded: 4800; rpm
